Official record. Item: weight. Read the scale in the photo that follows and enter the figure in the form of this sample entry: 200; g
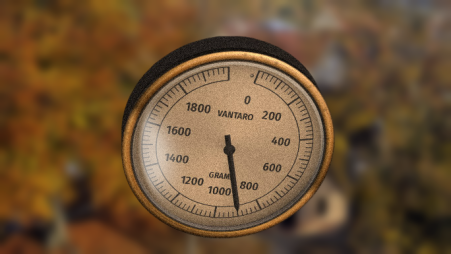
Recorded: 900; g
